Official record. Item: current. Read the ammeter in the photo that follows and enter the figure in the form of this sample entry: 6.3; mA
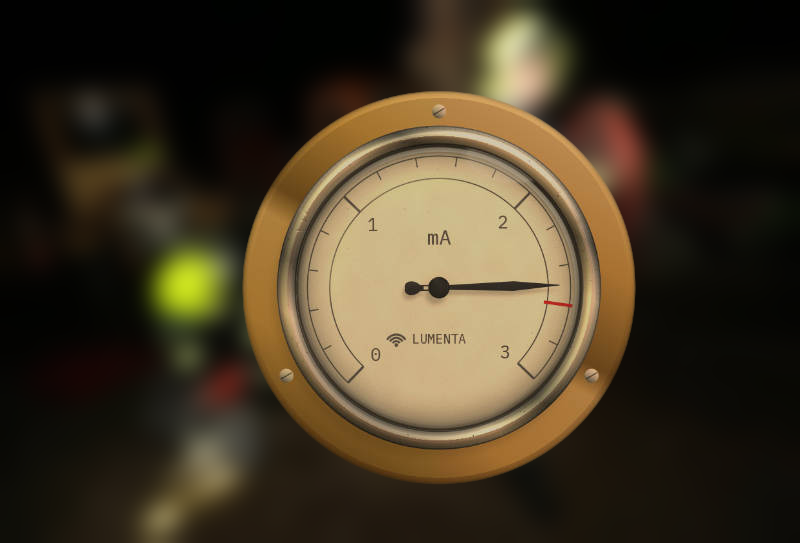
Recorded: 2.5; mA
